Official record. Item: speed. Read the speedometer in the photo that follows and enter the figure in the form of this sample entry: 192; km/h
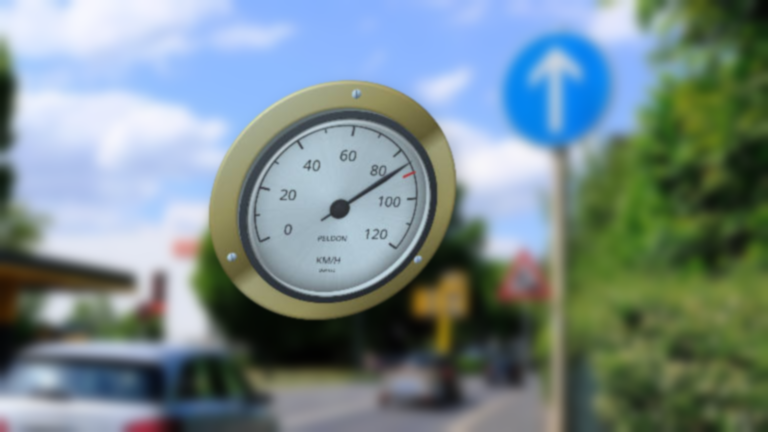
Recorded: 85; km/h
